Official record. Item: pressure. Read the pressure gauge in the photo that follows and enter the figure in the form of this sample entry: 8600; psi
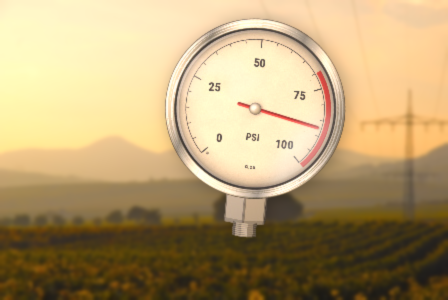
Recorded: 87.5; psi
